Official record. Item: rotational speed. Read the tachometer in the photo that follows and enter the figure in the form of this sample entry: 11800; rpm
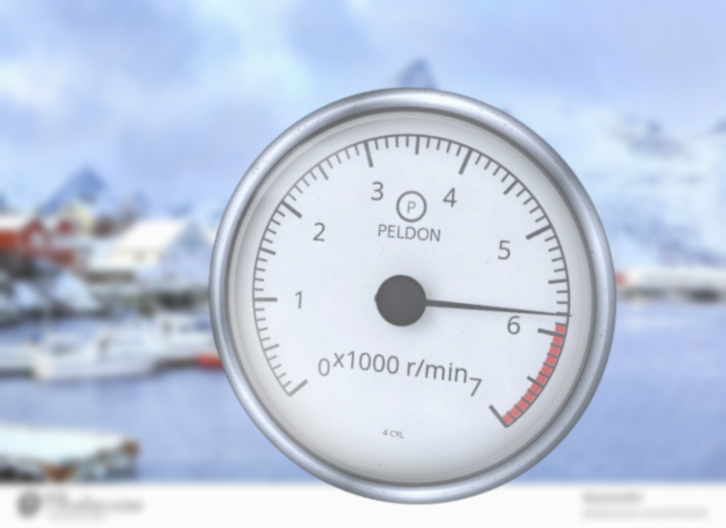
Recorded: 5800; rpm
